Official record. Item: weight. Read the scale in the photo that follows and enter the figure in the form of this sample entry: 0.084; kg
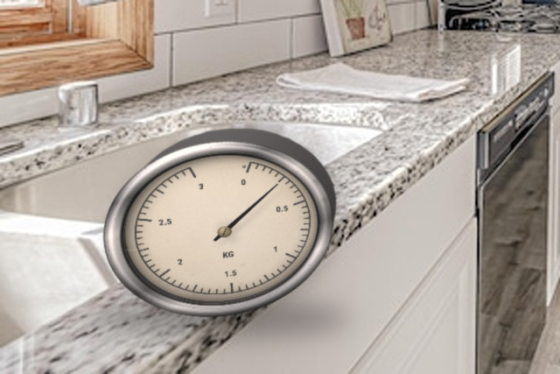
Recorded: 0.25; kg
